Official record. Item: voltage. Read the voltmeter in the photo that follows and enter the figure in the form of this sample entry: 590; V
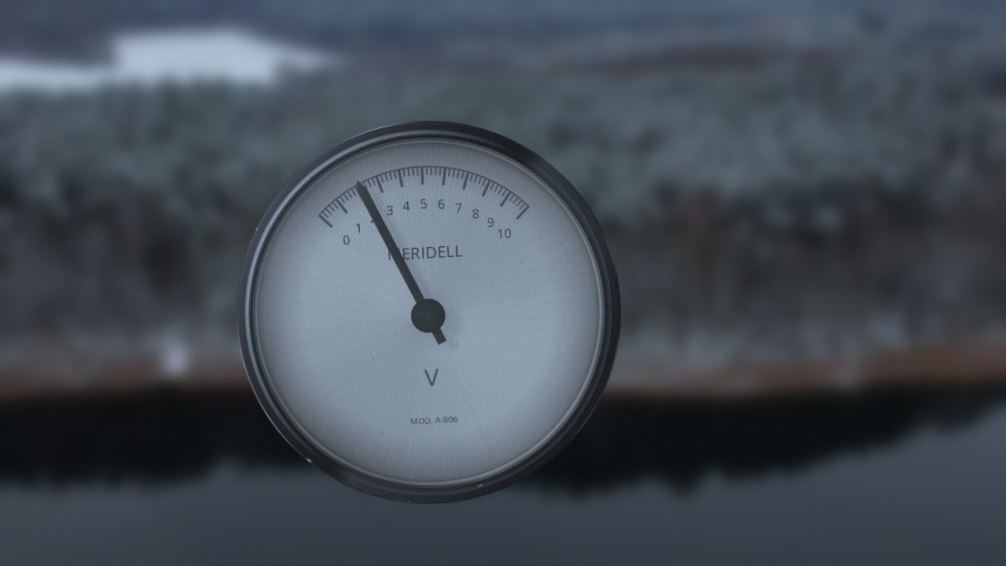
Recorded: 2.2; V
